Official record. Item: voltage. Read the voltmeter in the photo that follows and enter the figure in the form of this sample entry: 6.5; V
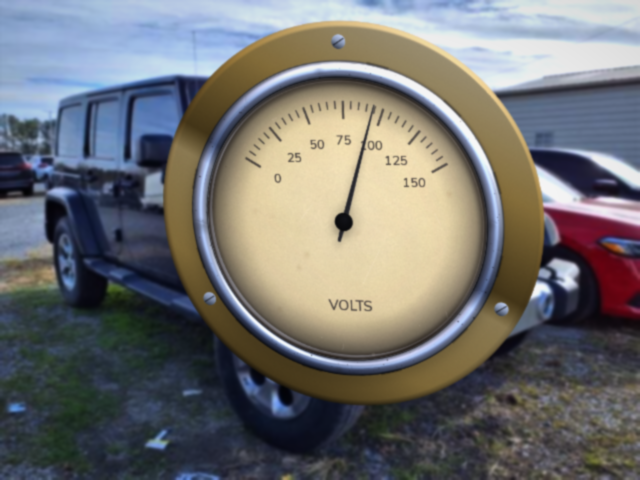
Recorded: 95; V
